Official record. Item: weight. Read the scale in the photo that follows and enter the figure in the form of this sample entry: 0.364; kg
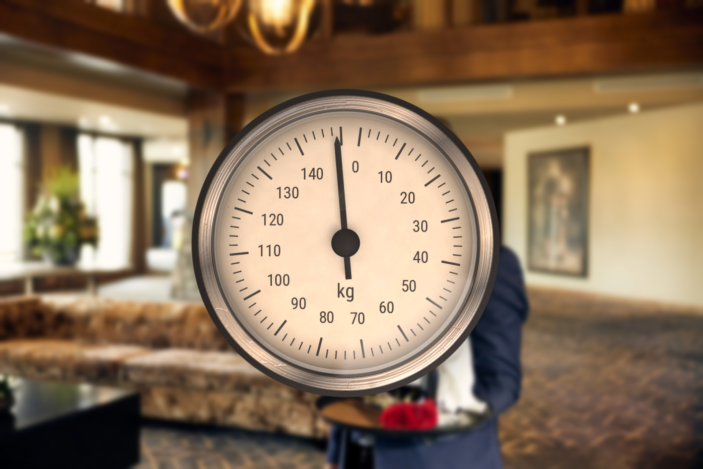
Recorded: 149; kg
